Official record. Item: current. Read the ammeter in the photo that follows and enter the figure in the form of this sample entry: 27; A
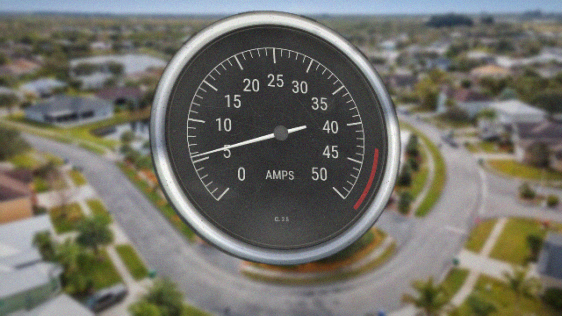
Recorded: 5.5; A
